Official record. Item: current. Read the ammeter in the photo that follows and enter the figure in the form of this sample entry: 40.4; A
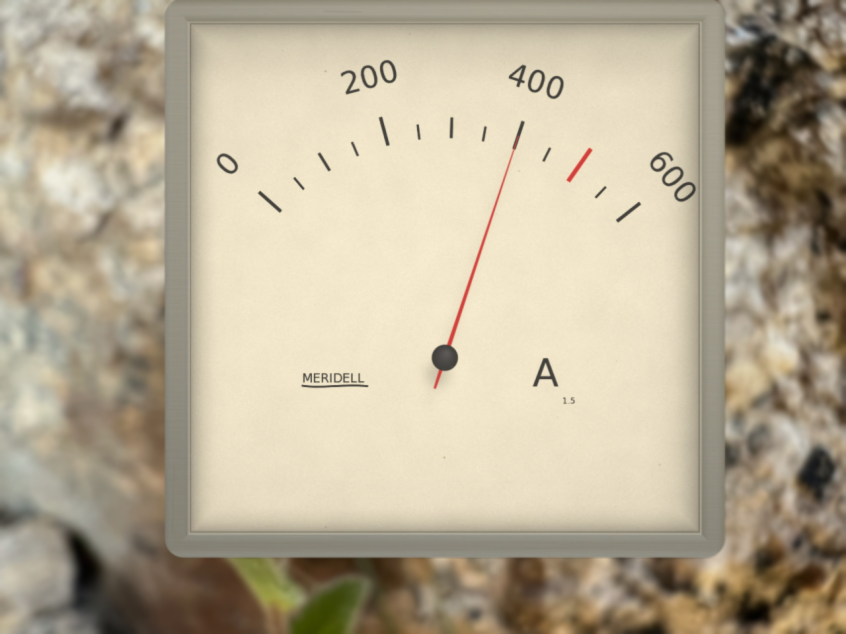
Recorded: 400; A
